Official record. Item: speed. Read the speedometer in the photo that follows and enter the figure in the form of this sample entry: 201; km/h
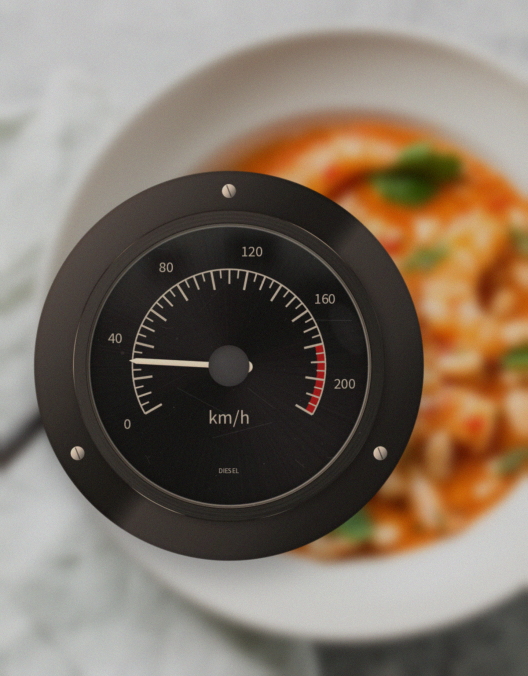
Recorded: 30; km/h
